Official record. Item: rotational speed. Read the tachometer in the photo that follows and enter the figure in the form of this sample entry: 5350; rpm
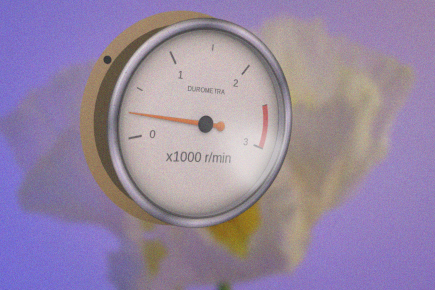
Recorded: 250; rpm
